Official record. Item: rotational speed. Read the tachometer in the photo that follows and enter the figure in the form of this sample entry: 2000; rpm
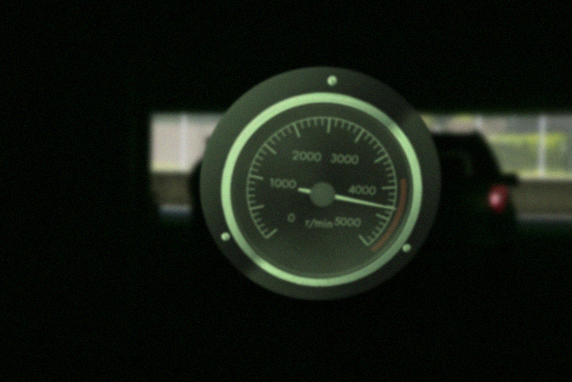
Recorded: 4300; rpm
